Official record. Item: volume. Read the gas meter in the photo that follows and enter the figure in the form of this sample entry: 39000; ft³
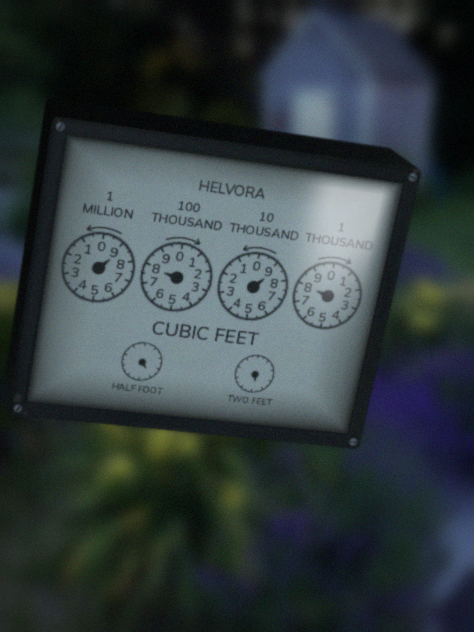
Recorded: 878800; ft³
